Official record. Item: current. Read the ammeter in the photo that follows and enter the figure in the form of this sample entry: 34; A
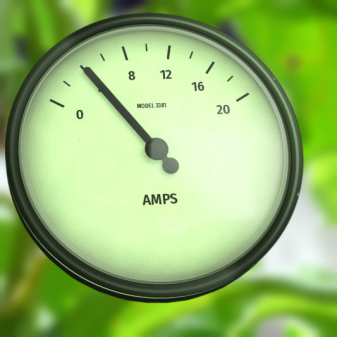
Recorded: 4; A
